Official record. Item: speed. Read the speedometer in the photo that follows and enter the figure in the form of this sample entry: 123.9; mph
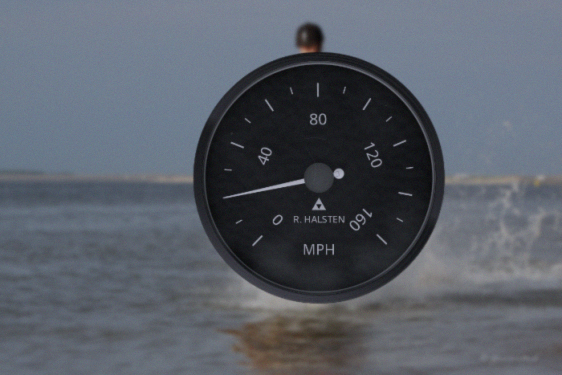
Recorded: 20; mph
